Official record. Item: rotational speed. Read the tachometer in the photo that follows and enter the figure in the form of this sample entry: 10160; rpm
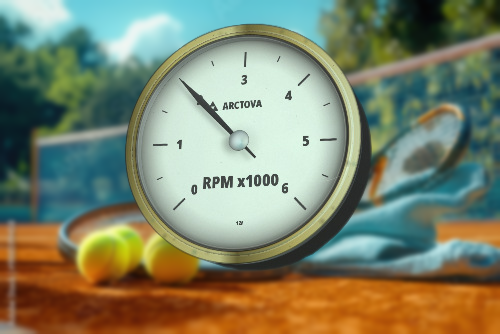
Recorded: 2000; rpm
